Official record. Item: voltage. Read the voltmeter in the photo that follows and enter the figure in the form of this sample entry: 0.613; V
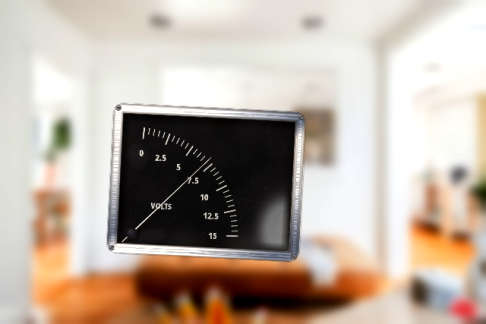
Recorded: 7; V
